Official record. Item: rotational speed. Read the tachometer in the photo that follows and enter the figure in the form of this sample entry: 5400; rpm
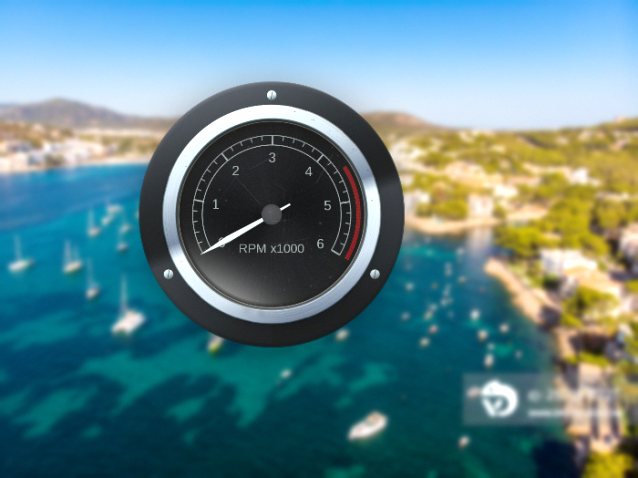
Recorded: 0; rpm
